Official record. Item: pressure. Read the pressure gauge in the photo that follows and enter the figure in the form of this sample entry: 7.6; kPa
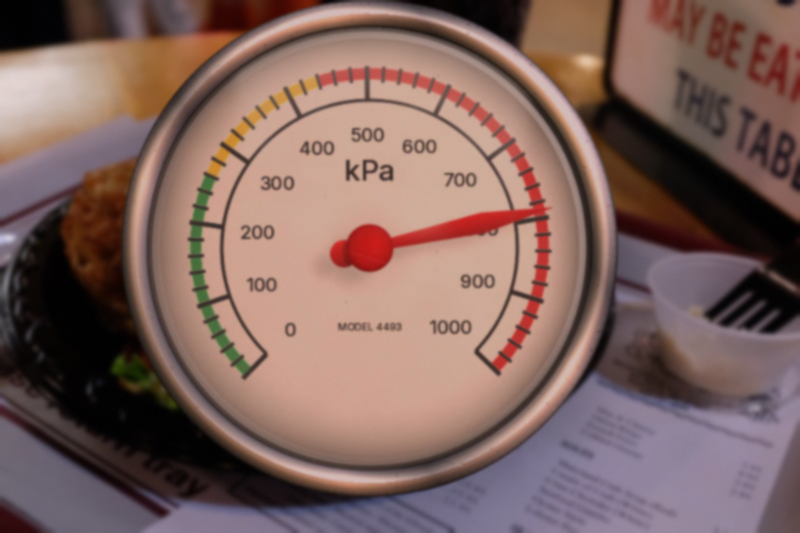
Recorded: 790; kPa
